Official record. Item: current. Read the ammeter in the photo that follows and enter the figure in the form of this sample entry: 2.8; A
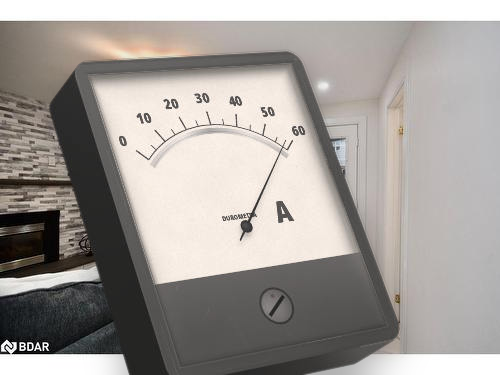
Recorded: 57.5; A
